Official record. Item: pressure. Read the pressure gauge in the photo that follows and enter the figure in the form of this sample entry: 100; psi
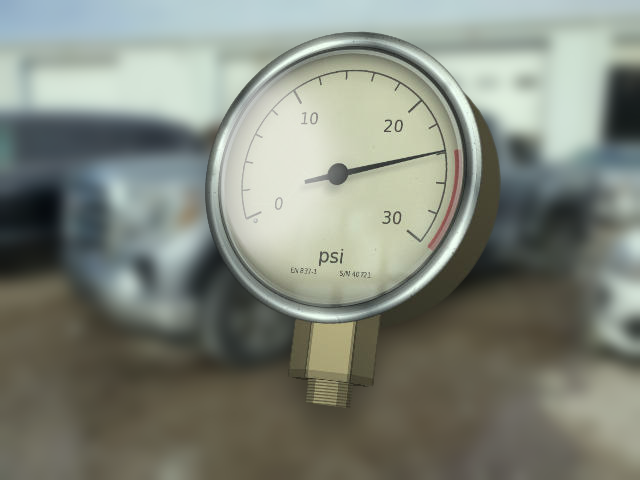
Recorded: 24; psi
